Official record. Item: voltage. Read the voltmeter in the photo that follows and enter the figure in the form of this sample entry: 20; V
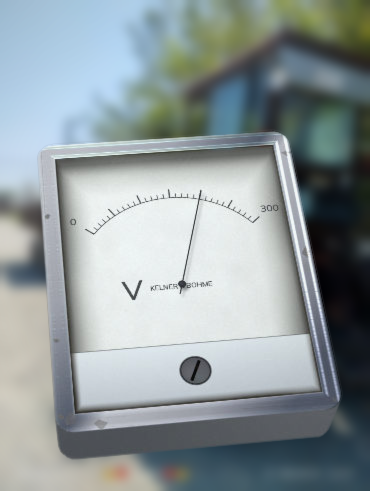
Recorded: 200; V
